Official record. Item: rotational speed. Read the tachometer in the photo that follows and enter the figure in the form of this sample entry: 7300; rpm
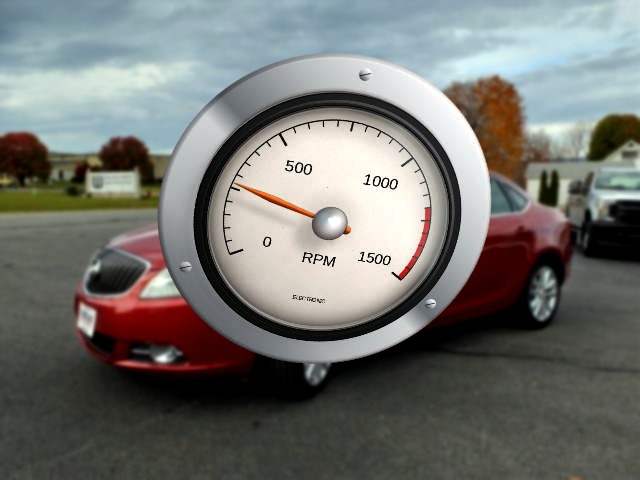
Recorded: 275; rpm
